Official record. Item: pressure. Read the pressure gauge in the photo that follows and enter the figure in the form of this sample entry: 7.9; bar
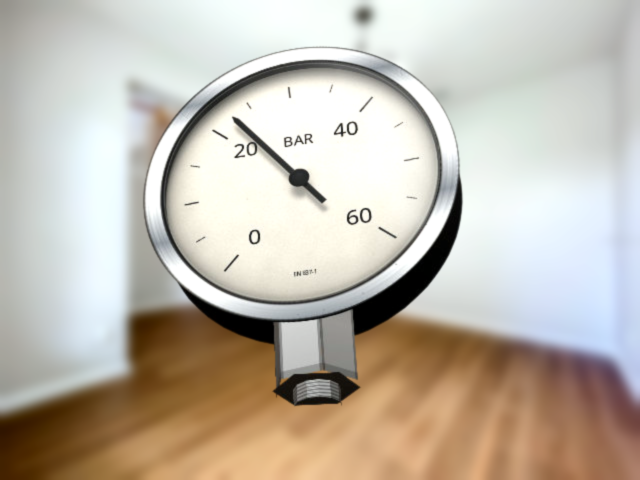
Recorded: 22.5; bar
